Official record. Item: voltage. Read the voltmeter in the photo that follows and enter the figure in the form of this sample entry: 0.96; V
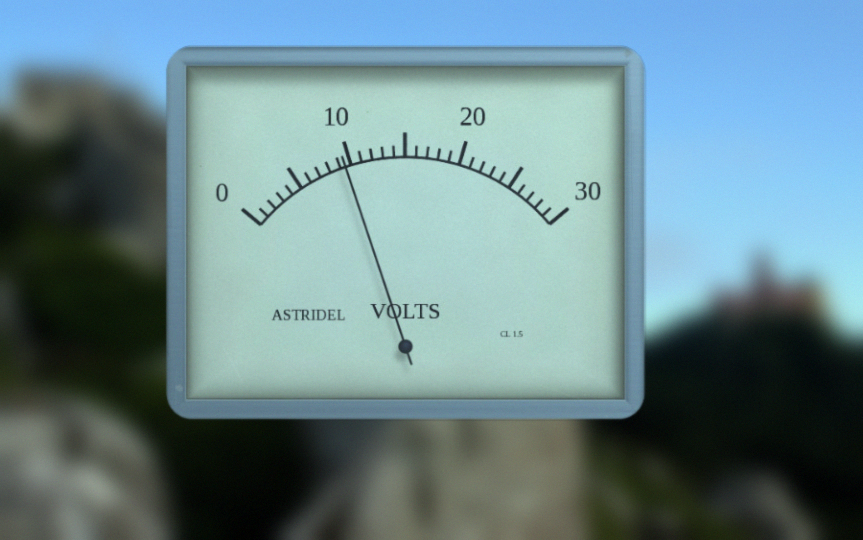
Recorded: 9.5; V
